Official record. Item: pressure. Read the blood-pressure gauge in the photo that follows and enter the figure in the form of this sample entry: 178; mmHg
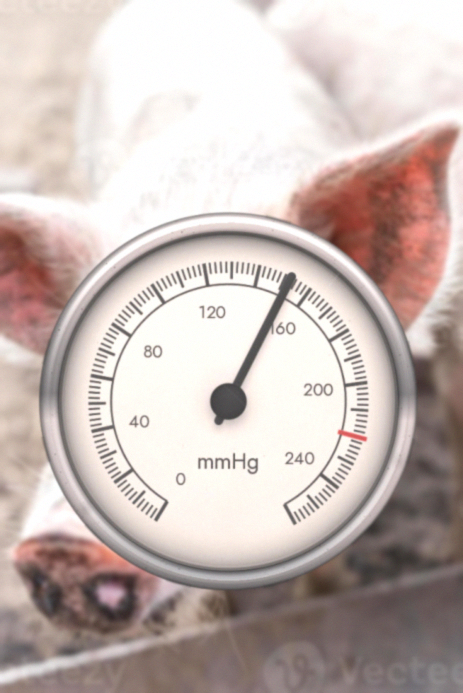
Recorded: 152; mmHg
